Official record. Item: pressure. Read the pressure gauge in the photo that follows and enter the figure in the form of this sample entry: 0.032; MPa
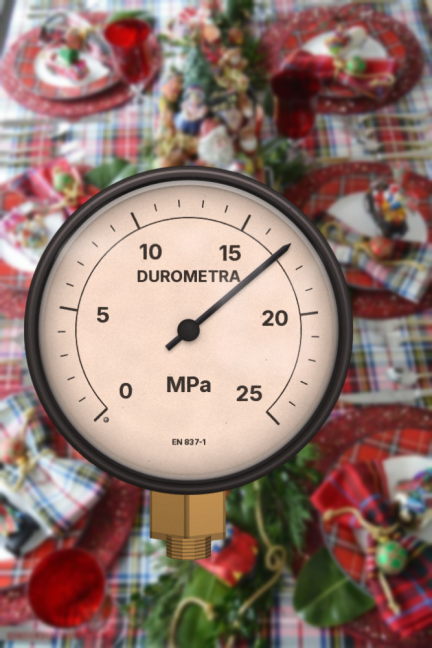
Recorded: 17; MPa
